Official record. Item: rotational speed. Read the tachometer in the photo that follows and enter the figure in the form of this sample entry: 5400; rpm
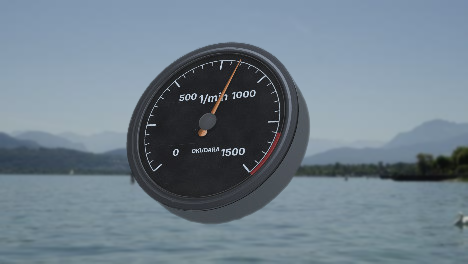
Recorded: 850; rpm
